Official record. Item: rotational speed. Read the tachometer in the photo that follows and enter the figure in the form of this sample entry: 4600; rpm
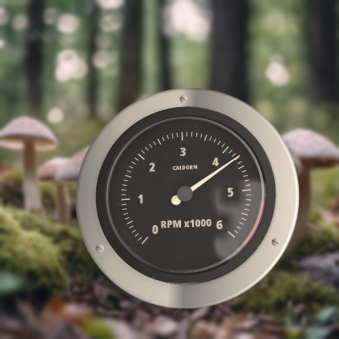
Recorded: 4300; rpm
